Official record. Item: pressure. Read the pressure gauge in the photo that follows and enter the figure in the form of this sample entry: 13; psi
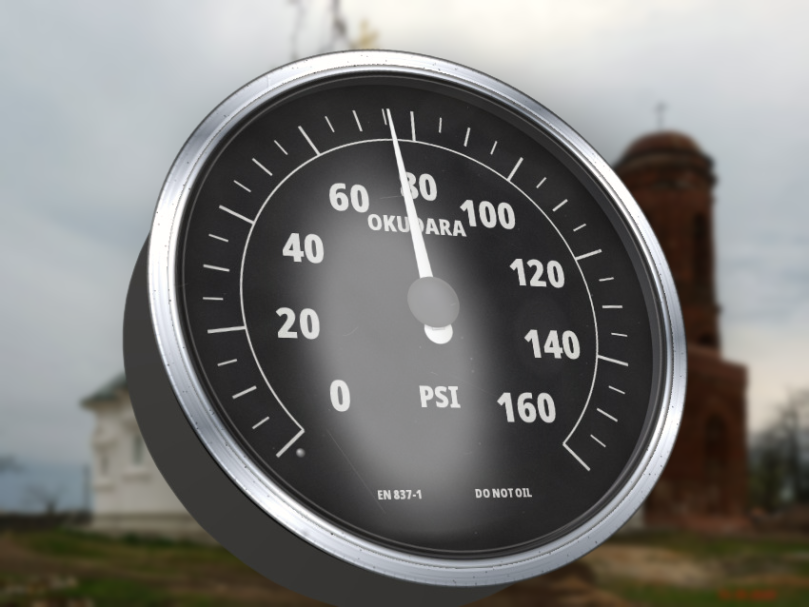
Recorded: 75; psi
